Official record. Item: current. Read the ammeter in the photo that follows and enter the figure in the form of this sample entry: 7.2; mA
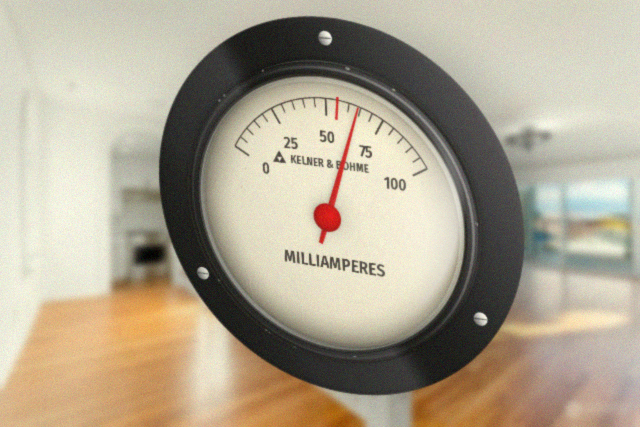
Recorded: 65; mA
